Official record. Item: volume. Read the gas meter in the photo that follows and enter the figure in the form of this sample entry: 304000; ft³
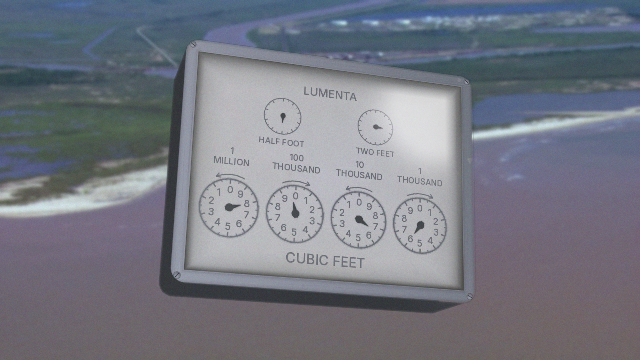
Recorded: 796600; ft³
